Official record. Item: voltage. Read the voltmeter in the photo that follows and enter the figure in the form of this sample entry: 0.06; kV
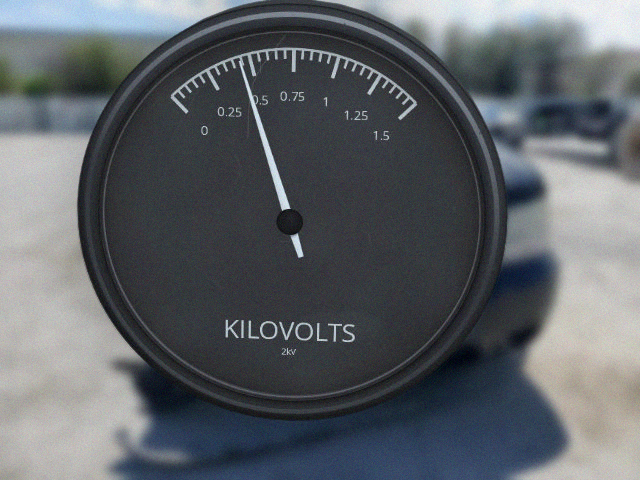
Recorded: 0.45; kV
